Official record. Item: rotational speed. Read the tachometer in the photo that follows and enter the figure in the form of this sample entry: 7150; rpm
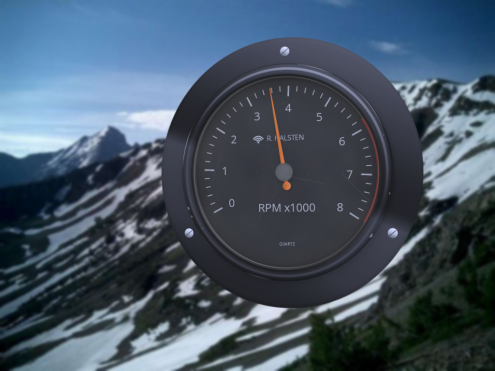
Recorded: 3600; rpm
